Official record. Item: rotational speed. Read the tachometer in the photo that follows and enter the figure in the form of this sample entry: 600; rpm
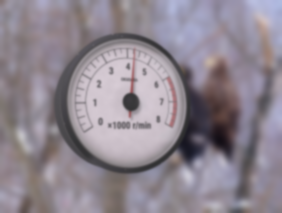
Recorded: 4250; rpm
